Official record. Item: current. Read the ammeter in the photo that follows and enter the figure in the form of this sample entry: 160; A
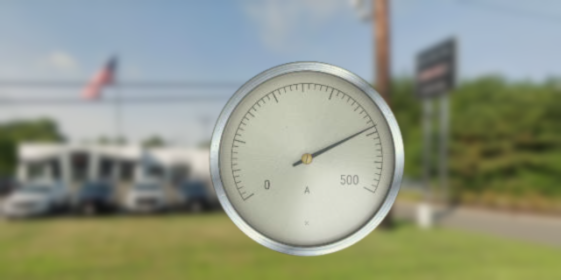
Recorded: 390; A
